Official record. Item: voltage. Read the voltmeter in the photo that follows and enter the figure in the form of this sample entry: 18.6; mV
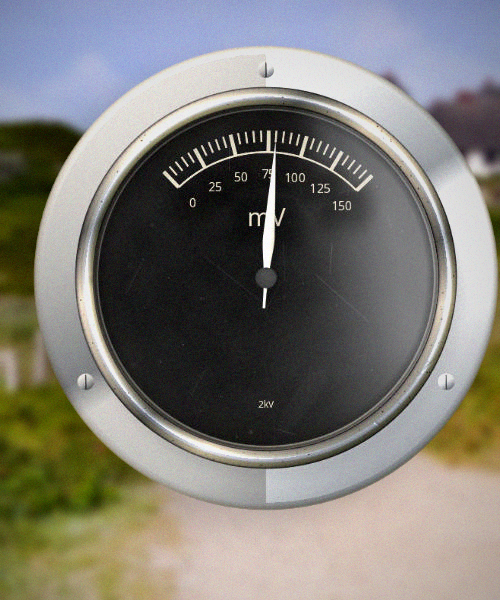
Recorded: 80; mV
